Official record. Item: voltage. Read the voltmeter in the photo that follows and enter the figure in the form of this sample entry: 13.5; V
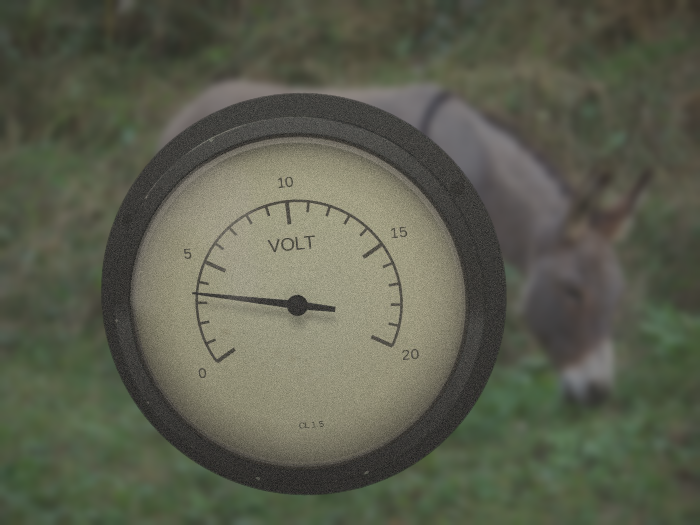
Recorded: 3.5; V
